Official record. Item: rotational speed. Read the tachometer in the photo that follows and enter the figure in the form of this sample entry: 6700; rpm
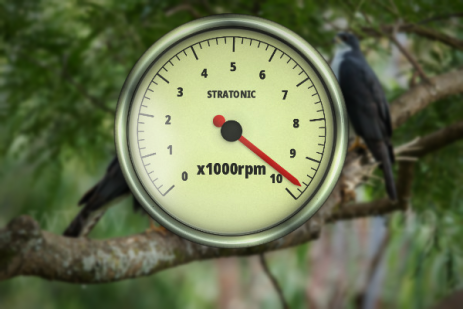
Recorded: 9700; rpm
